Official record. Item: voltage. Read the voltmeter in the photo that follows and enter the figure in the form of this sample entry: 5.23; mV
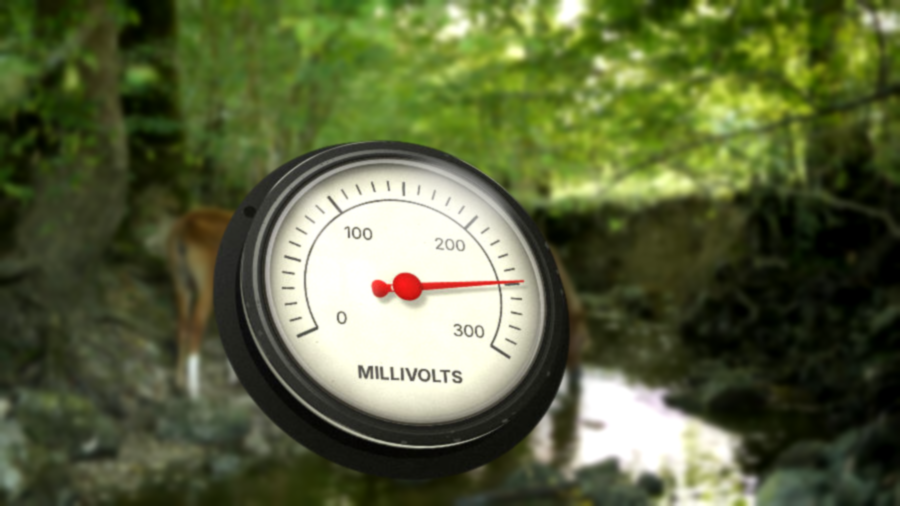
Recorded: 250; mV
